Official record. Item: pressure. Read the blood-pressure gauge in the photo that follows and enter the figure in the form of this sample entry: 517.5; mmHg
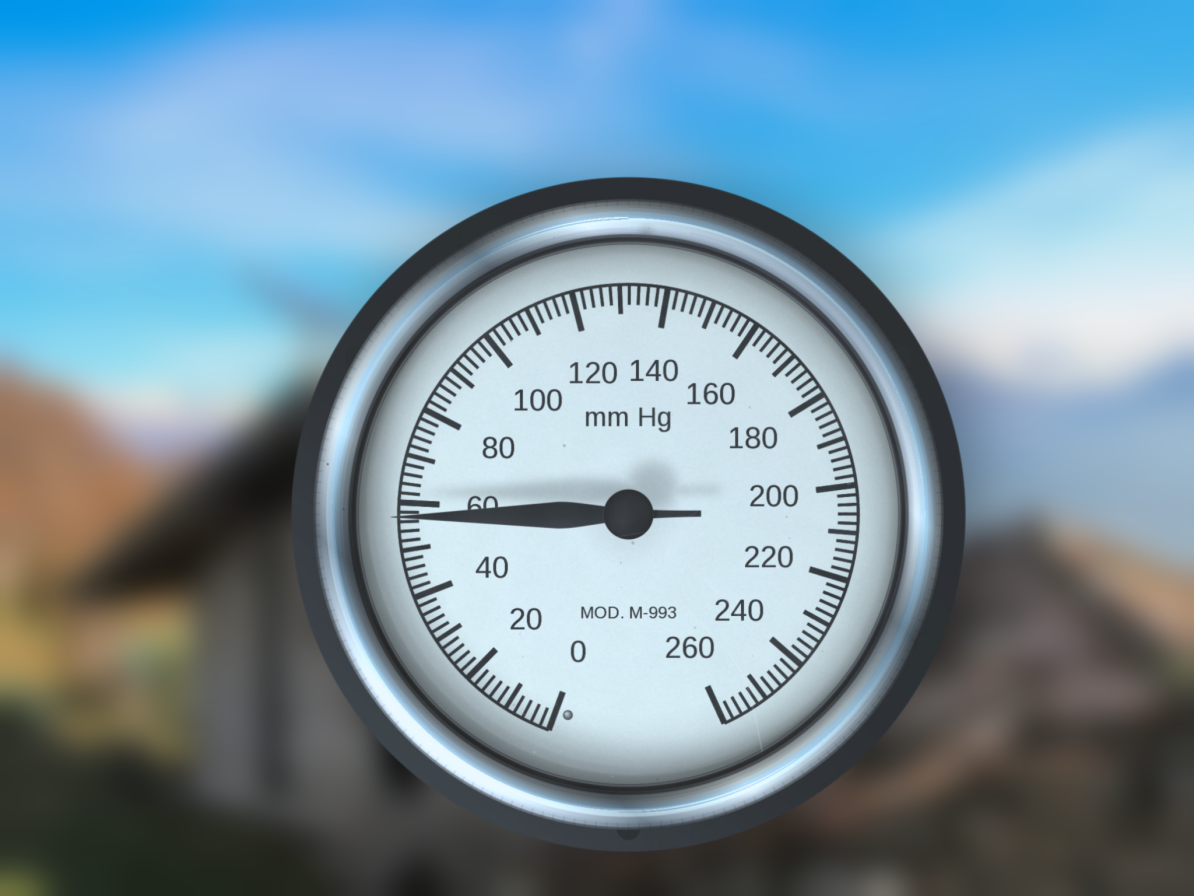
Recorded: 57; mmHg
